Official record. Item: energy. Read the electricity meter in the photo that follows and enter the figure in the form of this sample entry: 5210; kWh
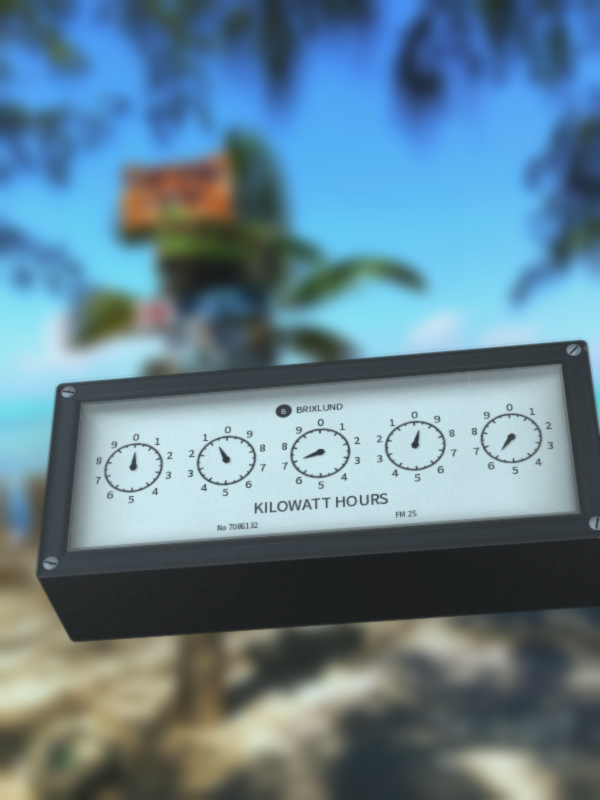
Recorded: 696; kWh
